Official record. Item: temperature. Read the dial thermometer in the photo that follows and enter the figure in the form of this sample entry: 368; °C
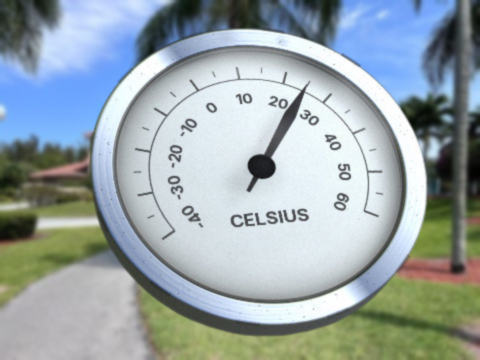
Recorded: 25; °C
